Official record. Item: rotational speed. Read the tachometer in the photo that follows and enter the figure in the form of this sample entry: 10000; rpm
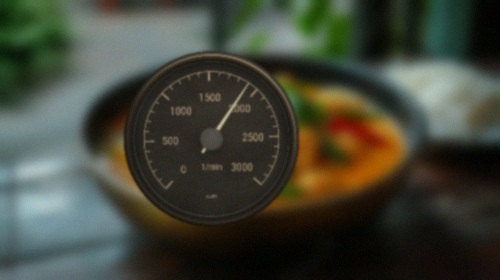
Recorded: 1900; rpm
